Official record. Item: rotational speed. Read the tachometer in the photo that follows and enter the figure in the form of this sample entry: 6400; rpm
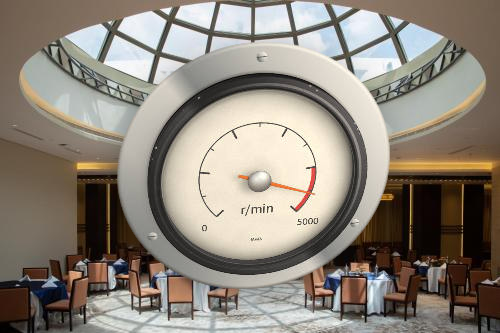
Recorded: 4500; rpm
